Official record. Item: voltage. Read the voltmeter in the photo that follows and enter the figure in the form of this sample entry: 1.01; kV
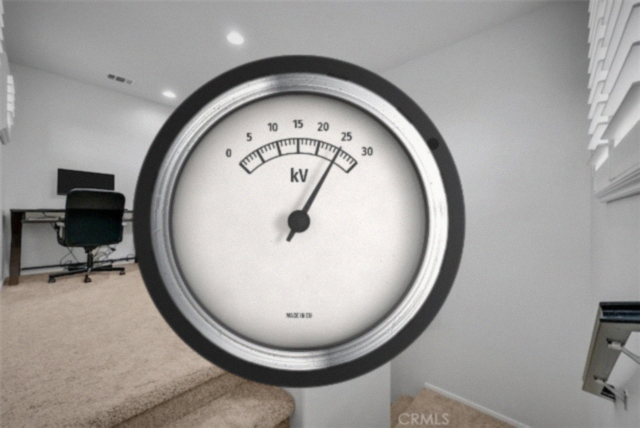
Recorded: 25; kV
